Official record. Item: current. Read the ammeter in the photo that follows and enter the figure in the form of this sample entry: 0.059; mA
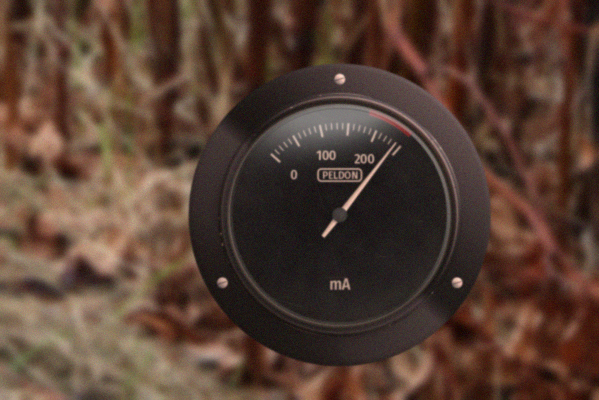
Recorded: 240; mA
